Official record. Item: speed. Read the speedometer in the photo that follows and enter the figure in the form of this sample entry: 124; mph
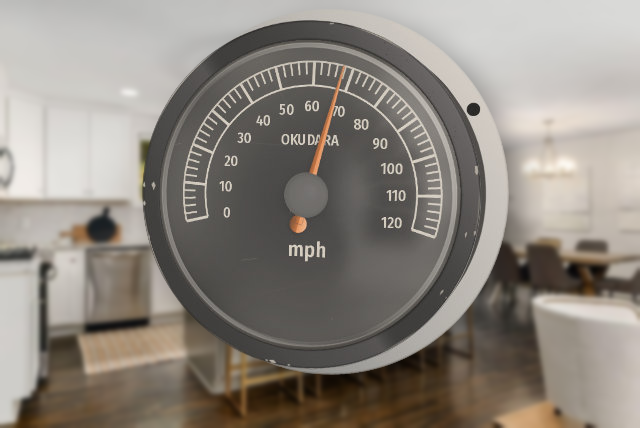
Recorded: 68; mph
